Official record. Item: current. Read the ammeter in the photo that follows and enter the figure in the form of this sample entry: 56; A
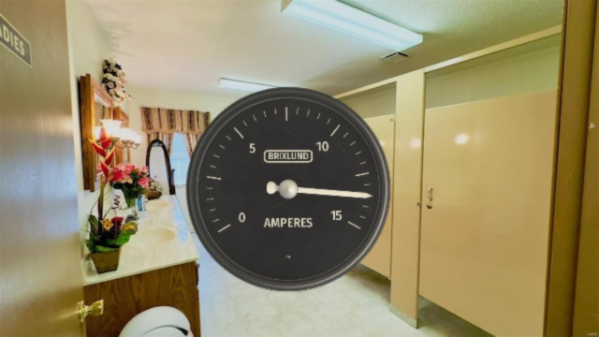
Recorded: 13.5; A
